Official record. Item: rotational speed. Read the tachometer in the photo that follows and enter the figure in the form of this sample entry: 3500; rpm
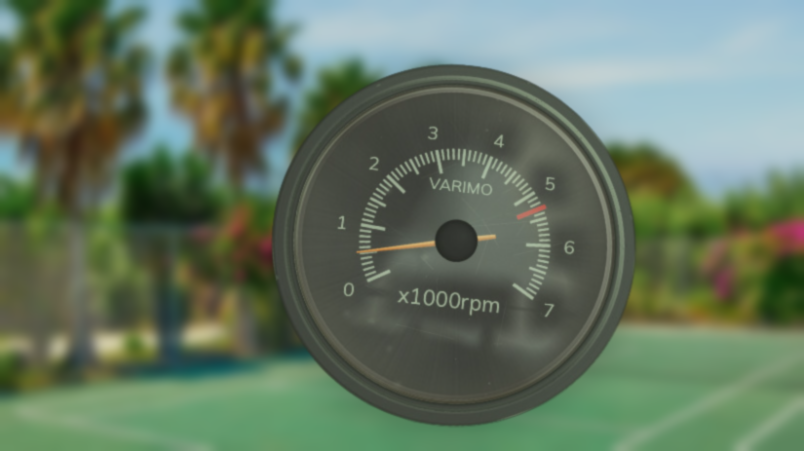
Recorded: 500; rpm
